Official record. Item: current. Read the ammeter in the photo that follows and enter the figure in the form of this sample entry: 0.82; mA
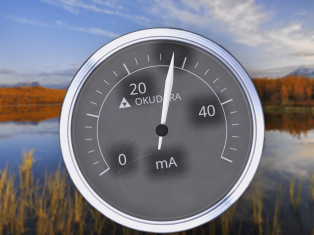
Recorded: 28; mA
